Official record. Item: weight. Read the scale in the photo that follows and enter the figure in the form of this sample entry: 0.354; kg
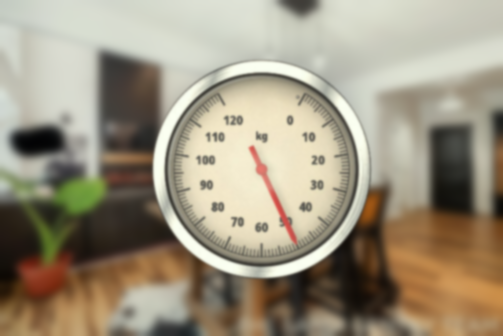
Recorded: 50; kg
